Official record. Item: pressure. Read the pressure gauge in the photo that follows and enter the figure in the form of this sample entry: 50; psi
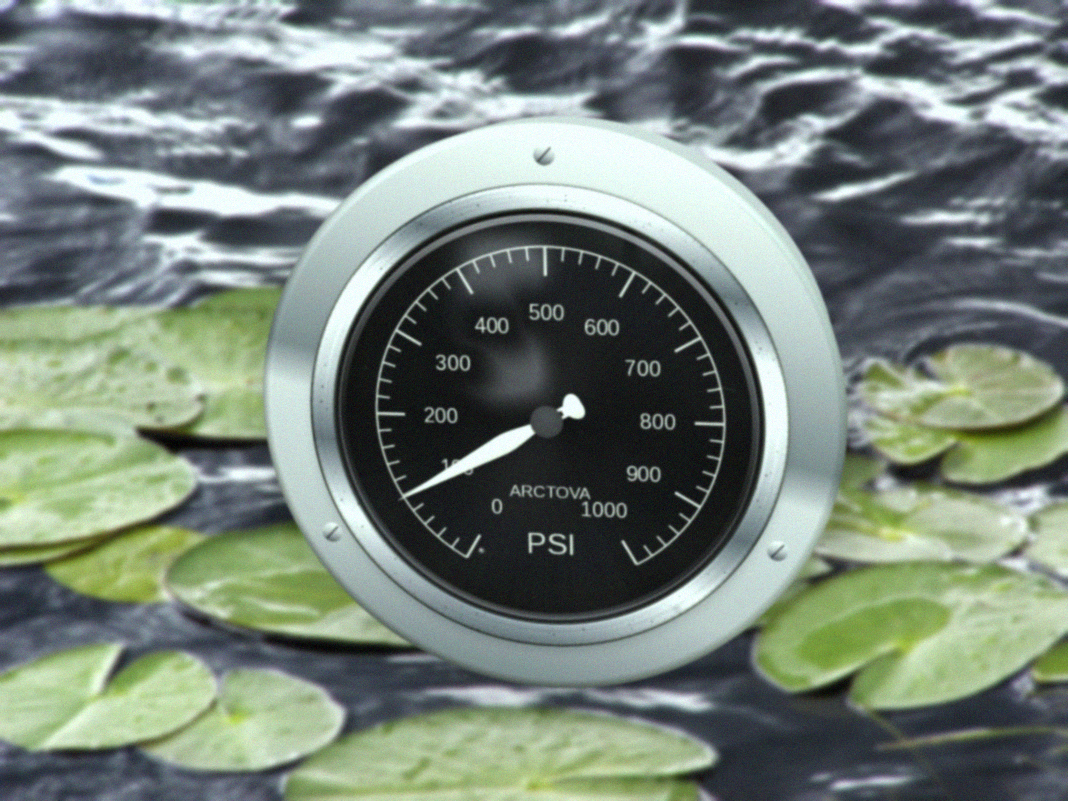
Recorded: 100; psi
